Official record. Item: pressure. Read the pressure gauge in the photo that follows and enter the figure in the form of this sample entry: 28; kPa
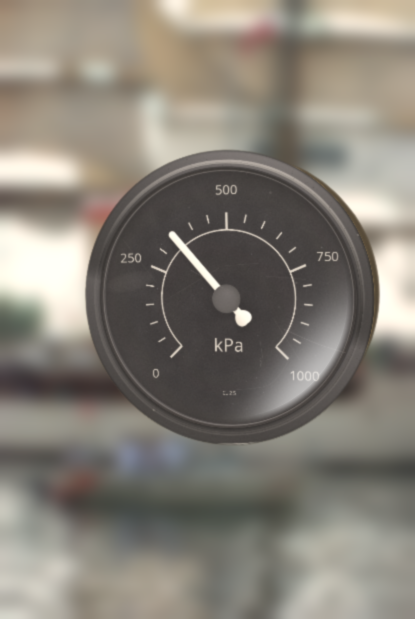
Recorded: 350; kPa
